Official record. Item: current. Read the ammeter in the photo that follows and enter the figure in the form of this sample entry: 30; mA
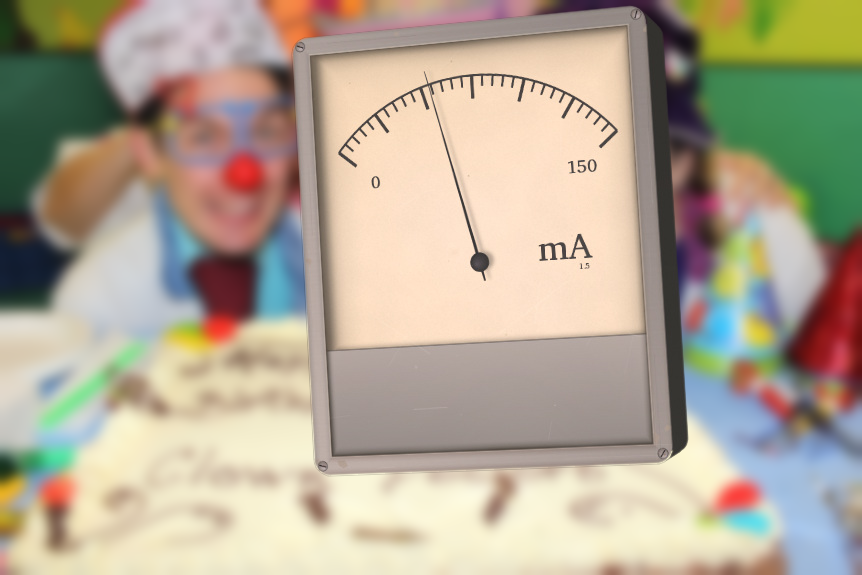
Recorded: 55; mA
